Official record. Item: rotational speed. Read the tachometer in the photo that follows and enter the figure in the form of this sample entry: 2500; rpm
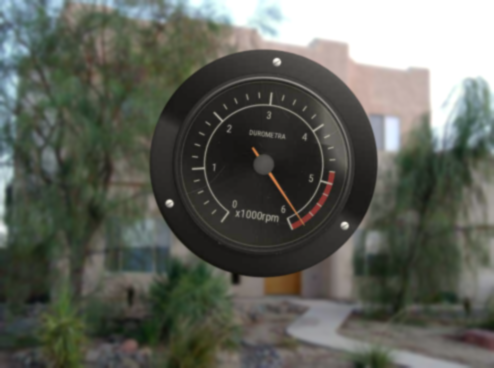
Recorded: 5800; rpm
